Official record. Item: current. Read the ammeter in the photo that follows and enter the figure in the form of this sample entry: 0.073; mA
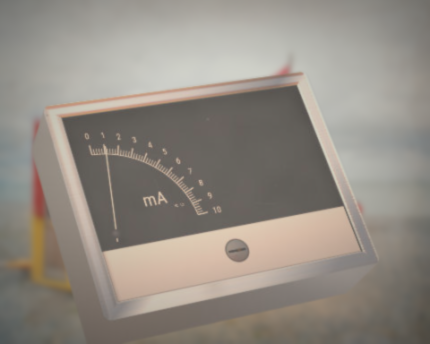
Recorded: 1; mA
